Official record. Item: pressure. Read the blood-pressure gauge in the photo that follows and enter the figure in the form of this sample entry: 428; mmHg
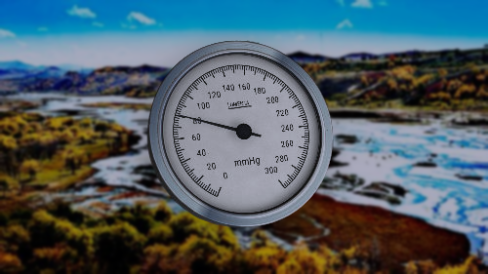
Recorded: 80; mmHg
